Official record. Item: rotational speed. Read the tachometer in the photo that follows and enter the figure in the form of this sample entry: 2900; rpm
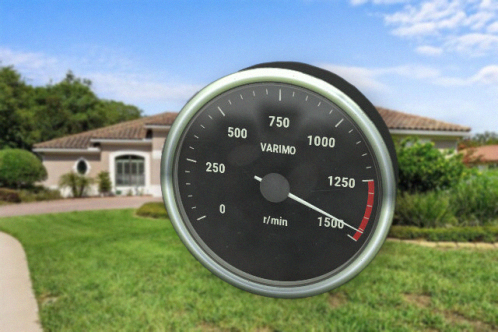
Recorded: 1450; rpm
